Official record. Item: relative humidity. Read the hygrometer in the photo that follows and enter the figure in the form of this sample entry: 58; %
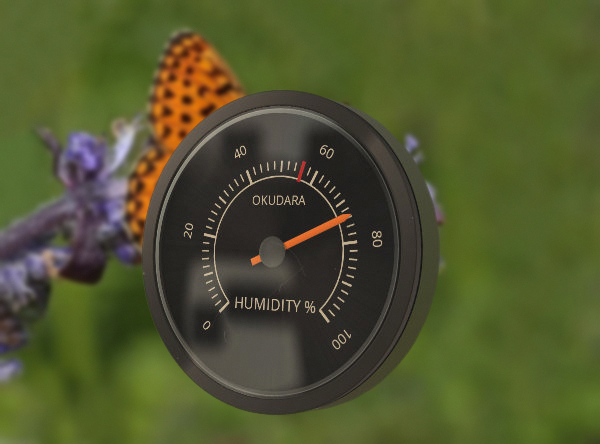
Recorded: 74; %
